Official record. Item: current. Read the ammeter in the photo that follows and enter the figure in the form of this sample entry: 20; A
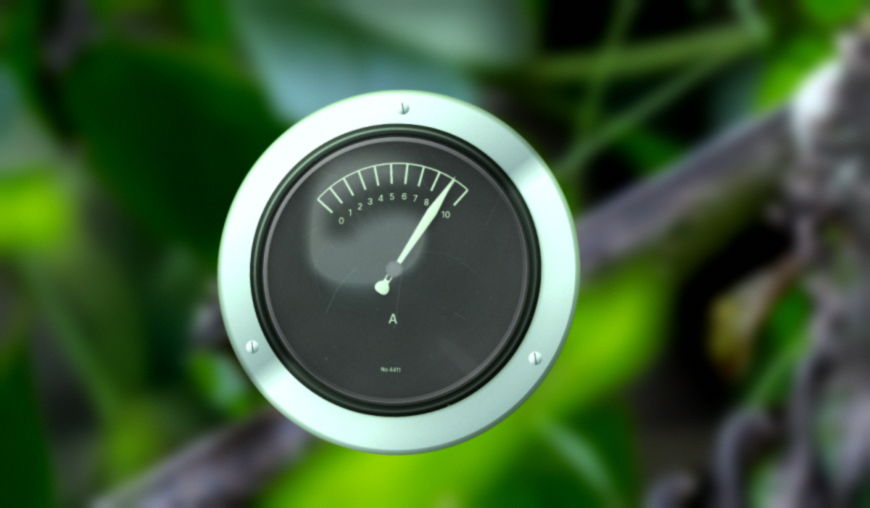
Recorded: 9; A
